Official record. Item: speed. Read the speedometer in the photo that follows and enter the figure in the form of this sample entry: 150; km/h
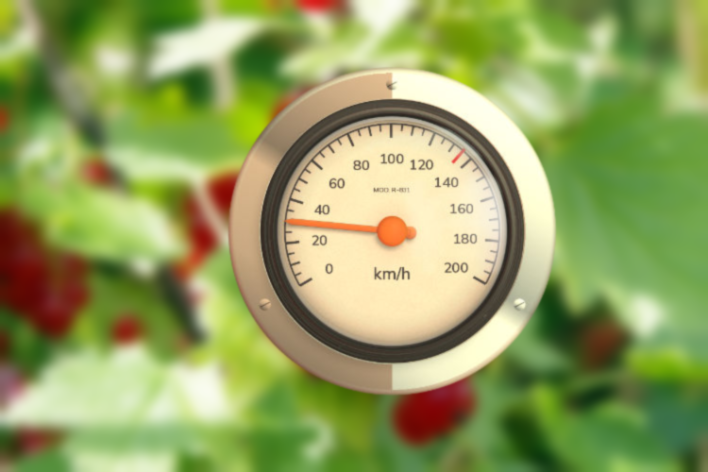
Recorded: 30; km/h
